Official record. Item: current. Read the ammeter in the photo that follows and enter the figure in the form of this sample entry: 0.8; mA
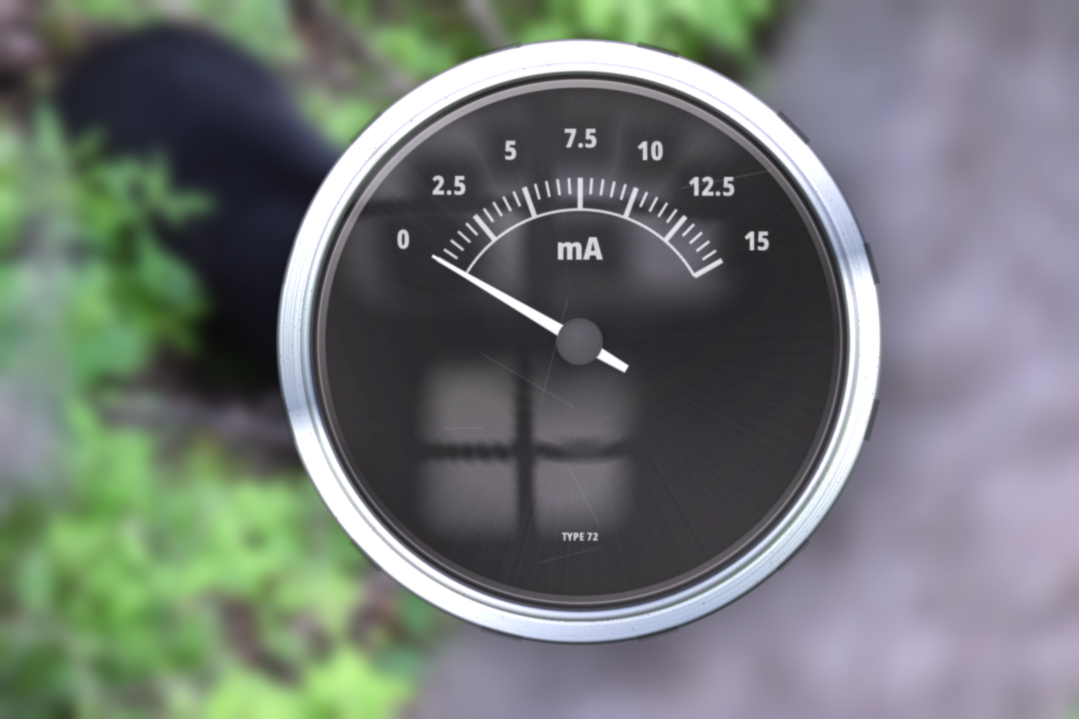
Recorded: 0; mA
